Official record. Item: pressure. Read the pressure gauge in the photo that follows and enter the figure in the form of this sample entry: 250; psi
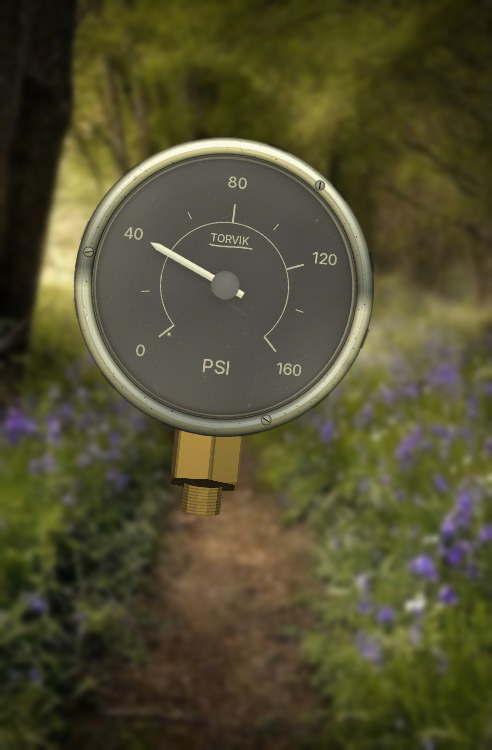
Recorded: 40; psi
